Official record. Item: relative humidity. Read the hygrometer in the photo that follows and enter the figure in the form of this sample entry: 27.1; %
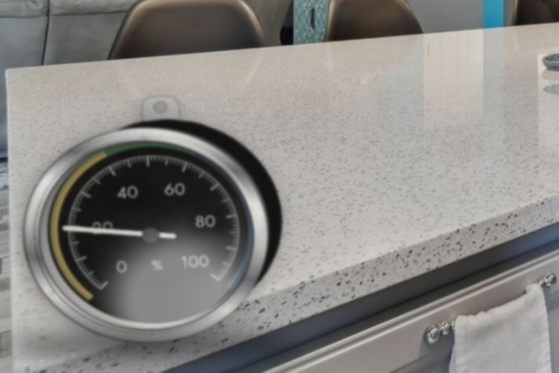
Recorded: 20; %
